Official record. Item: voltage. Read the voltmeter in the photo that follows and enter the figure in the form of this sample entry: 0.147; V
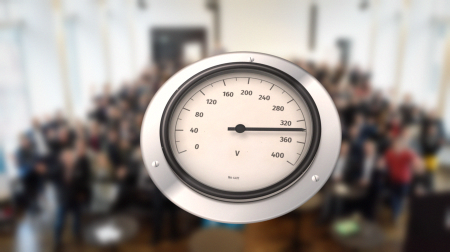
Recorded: 340; V
